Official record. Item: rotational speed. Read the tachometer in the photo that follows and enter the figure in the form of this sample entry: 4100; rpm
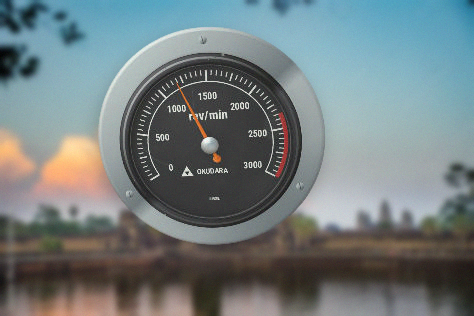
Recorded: 1200; rpm
